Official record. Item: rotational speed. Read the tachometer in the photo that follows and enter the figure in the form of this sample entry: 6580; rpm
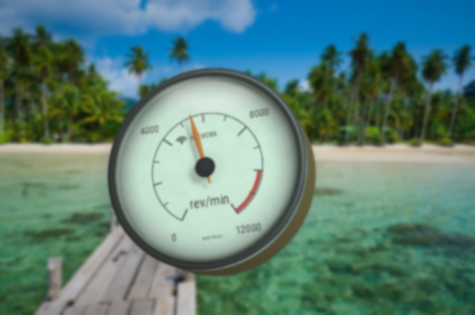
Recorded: 5500; rpm
